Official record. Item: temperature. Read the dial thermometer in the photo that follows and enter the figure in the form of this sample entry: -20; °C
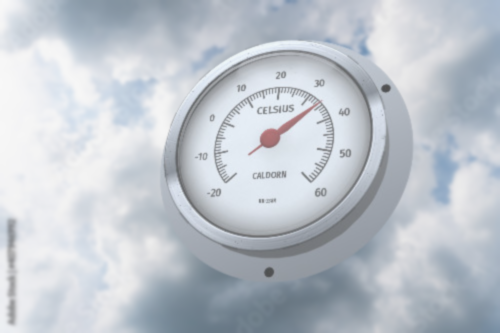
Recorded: 35; °C
